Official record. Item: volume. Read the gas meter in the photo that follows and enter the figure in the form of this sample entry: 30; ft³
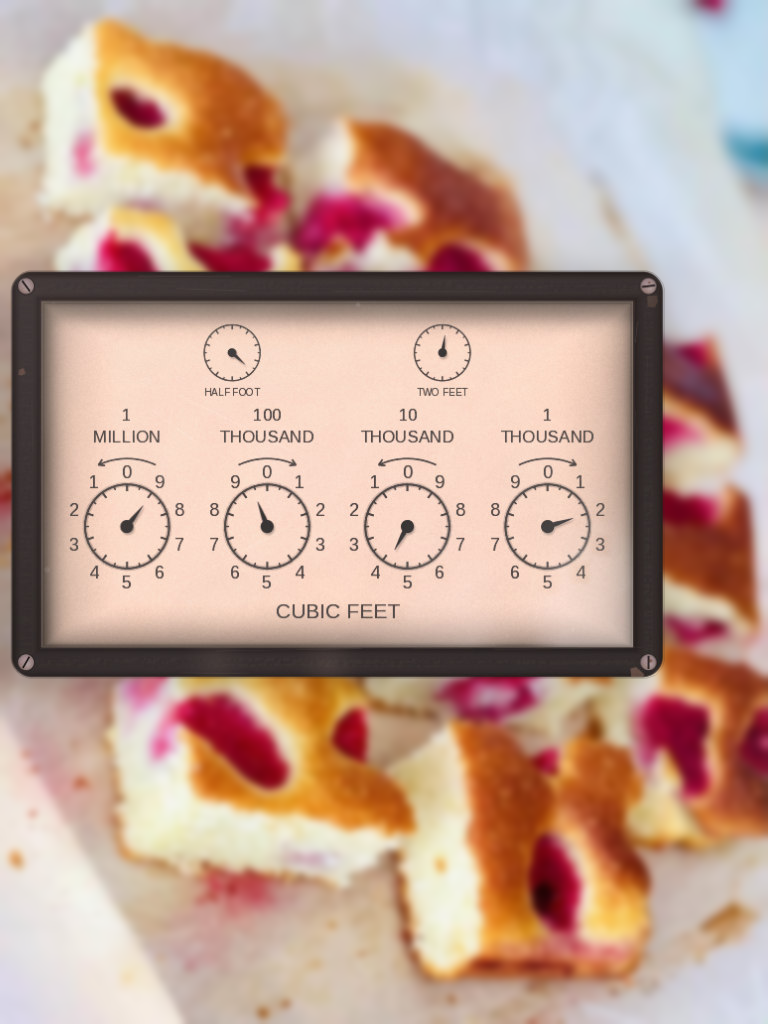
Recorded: 894200; ft³
